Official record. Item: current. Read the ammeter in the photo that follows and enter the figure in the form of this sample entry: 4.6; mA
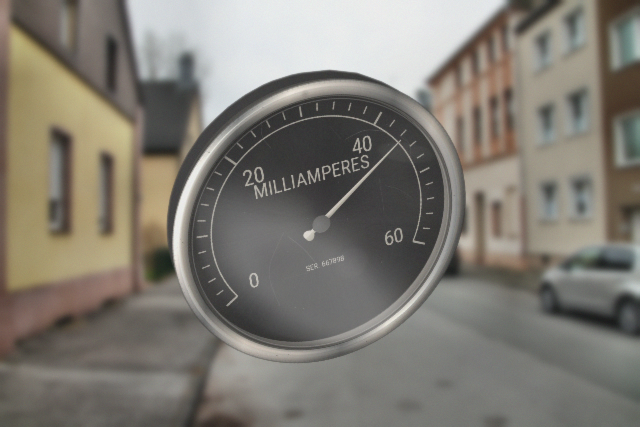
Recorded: 44; mA
